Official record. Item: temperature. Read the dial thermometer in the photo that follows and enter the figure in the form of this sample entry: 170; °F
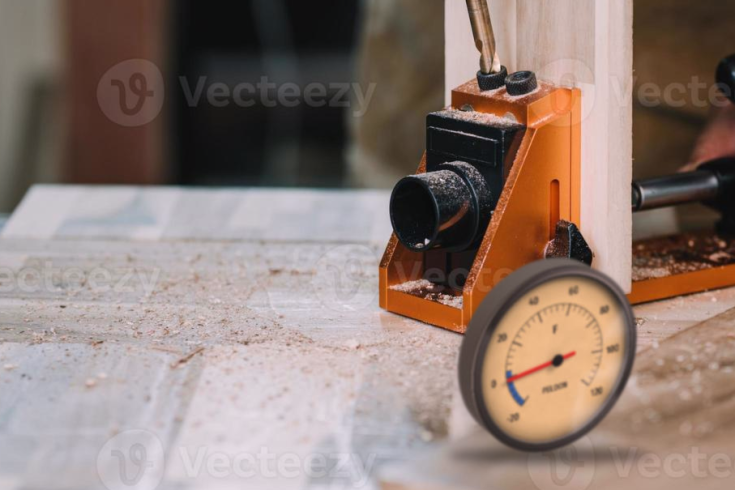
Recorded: 0; °F
